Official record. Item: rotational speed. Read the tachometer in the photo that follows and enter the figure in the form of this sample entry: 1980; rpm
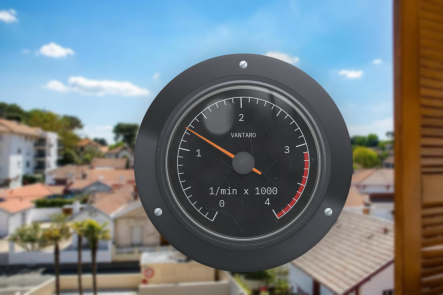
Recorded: 1250; rpm
